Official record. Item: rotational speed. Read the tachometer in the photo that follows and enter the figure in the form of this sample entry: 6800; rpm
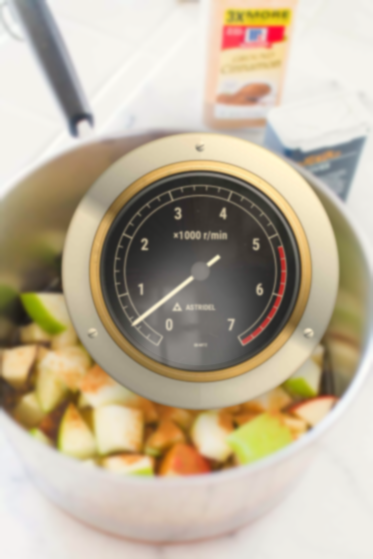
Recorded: 500; rpm
